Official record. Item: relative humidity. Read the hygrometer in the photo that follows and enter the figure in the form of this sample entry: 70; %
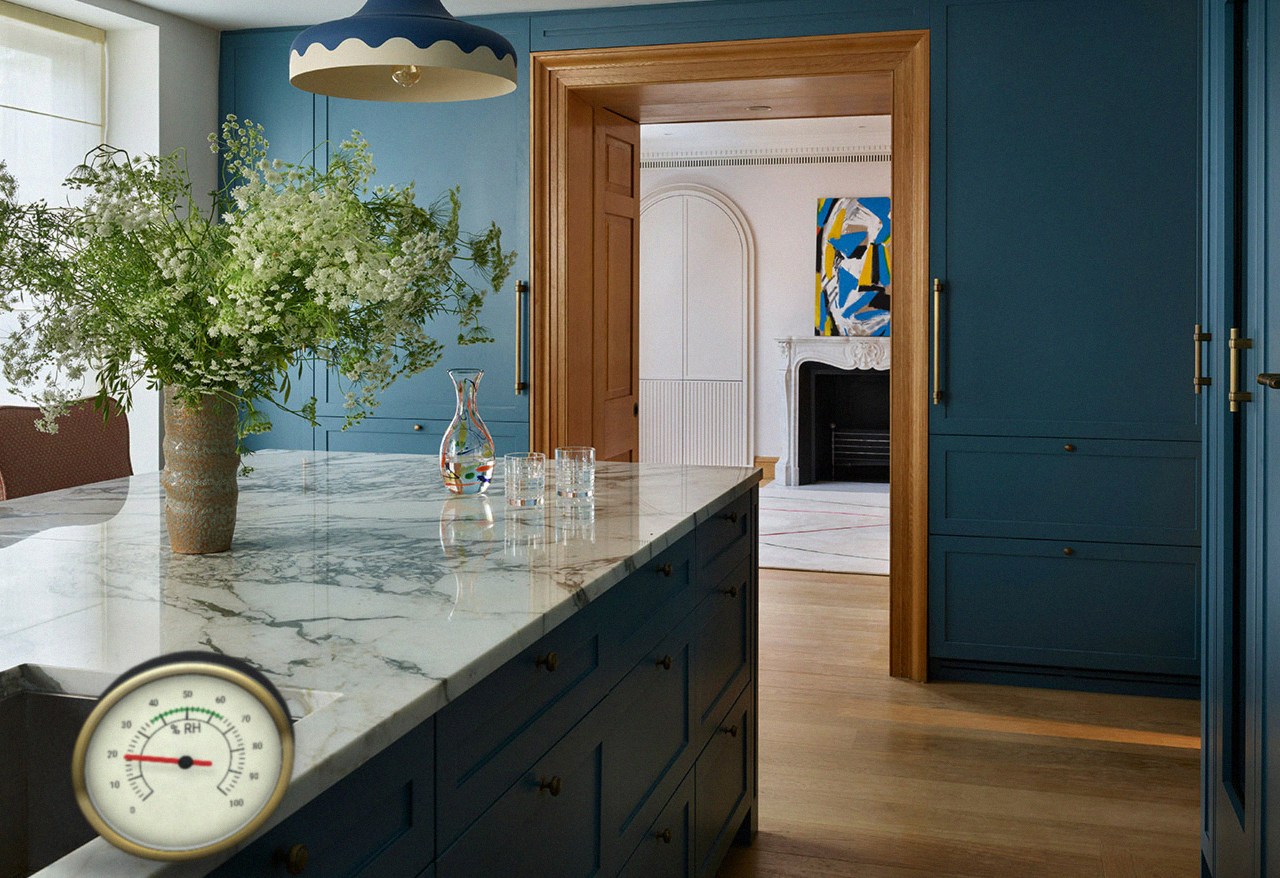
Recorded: 20; %
